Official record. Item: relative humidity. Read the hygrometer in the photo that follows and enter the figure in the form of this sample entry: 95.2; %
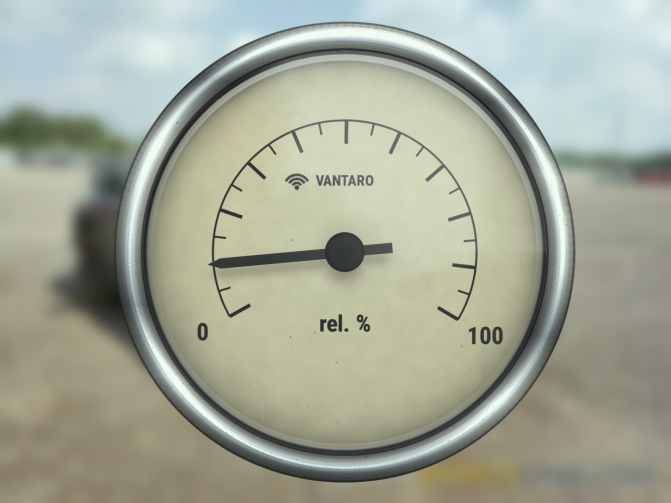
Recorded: 10; %
